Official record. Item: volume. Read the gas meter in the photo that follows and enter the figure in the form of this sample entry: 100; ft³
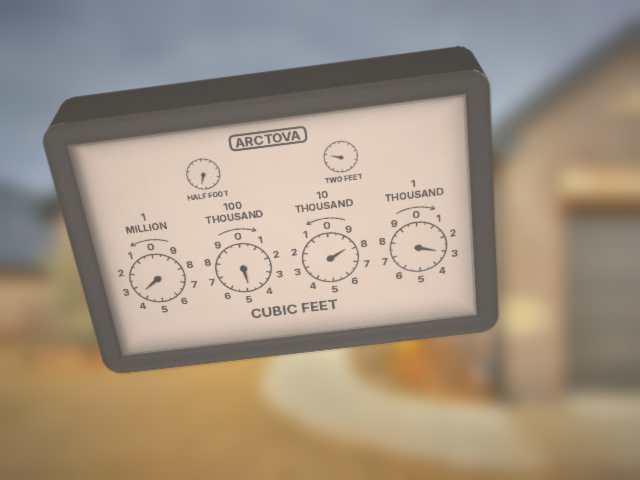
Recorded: 348300; ft³
